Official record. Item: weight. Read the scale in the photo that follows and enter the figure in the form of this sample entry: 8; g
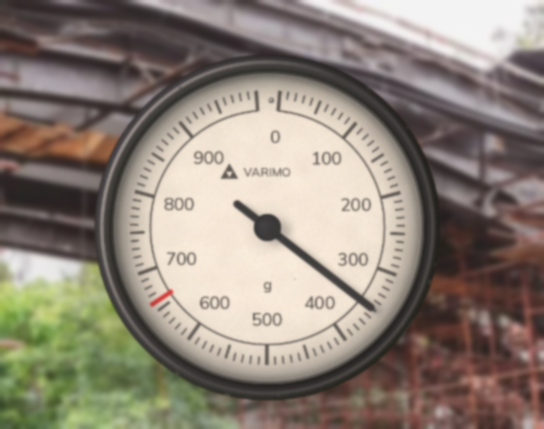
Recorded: 350; g
